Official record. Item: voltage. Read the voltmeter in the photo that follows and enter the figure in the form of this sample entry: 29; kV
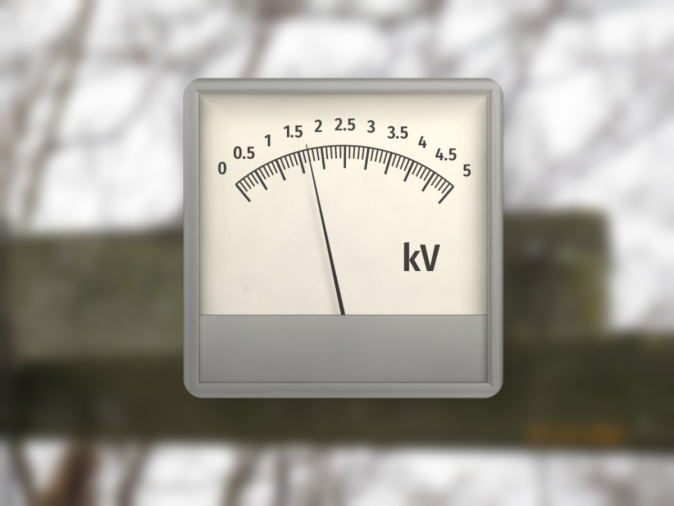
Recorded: 1.7; kV
